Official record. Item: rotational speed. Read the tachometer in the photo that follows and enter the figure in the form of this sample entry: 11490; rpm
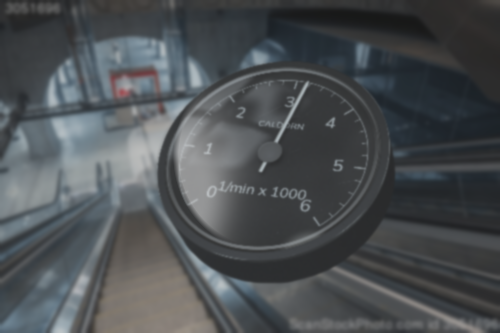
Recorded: 3200; rpm
